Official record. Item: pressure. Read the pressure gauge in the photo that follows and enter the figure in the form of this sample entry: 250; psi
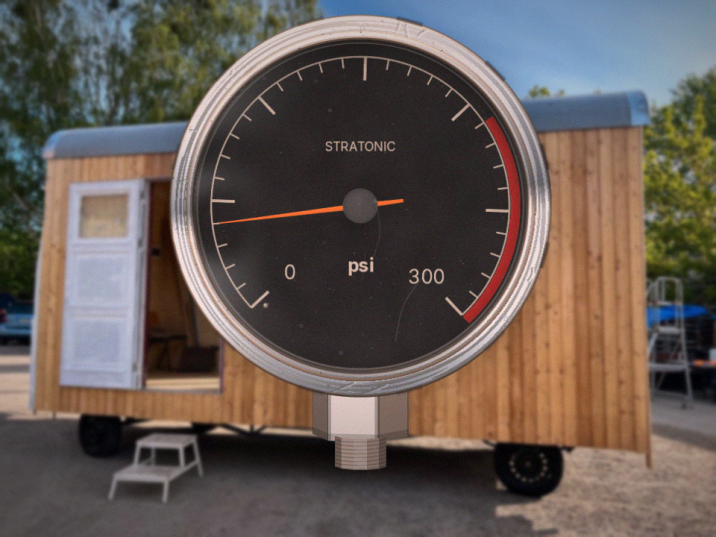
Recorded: 40; psi
